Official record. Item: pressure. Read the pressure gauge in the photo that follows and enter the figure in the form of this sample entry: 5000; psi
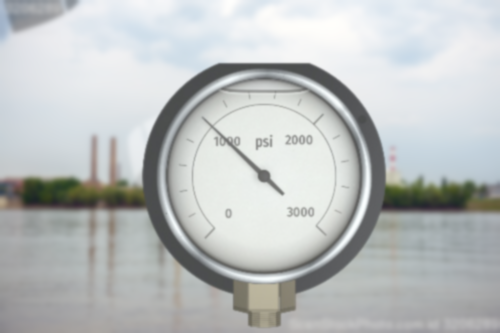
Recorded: 1000; psi
